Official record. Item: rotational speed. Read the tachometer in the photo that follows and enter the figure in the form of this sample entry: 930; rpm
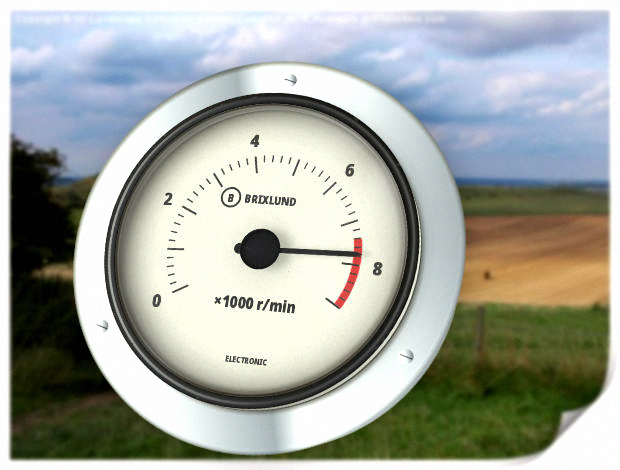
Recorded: 7800; rpm
